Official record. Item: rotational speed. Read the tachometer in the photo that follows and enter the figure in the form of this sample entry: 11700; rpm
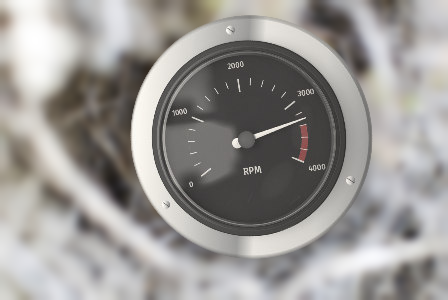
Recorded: 3300; rpm
